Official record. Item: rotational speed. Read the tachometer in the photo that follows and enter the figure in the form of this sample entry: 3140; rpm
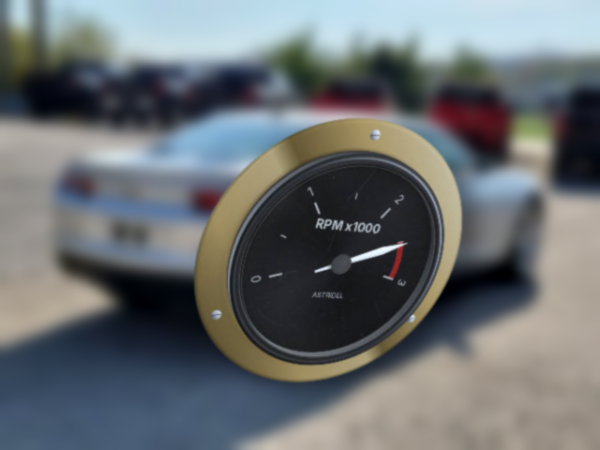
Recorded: 2500; rpm
